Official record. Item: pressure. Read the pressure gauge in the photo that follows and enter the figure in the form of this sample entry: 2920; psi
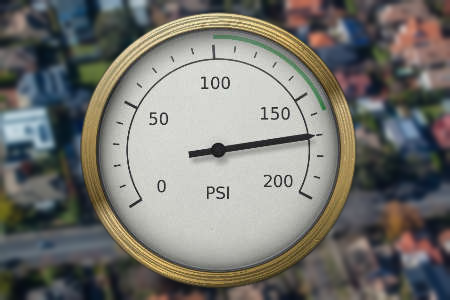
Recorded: 170; psi
